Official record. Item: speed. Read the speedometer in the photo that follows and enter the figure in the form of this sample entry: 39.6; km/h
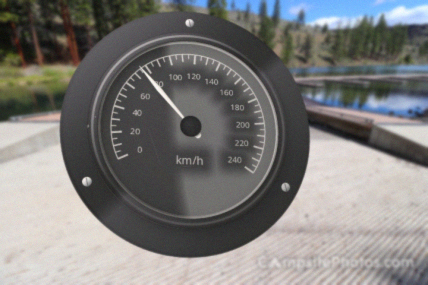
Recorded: 75; km/h
